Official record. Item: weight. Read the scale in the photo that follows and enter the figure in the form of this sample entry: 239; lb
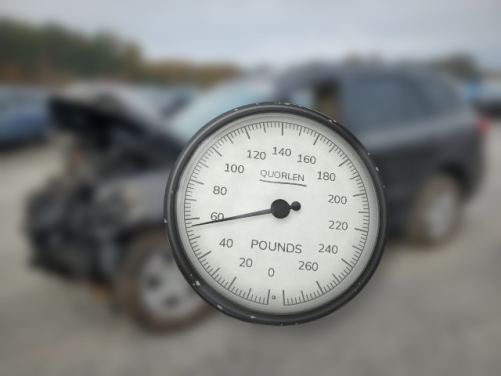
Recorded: 56; lb
